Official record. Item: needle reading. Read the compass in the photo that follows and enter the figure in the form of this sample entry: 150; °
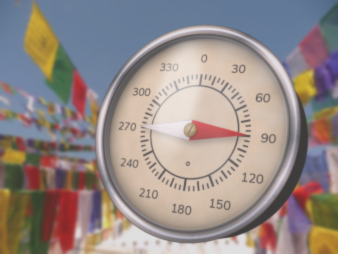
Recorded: 90; °
